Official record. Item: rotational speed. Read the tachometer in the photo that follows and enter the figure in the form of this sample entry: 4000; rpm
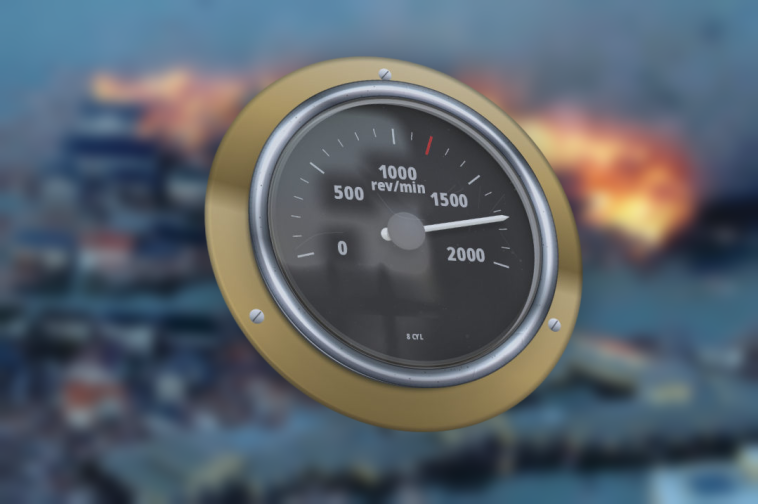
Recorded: 1750; rpm
